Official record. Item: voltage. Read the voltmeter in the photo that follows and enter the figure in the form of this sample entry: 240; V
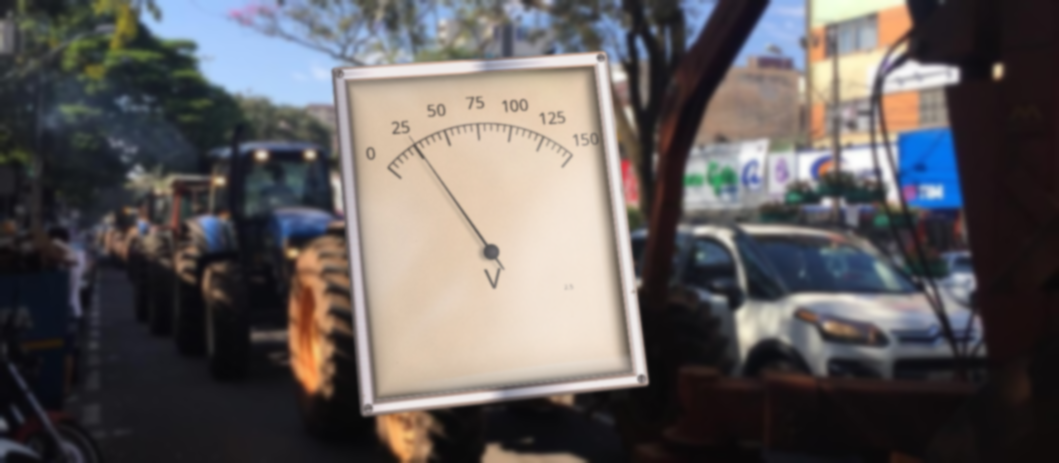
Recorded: 25; V
